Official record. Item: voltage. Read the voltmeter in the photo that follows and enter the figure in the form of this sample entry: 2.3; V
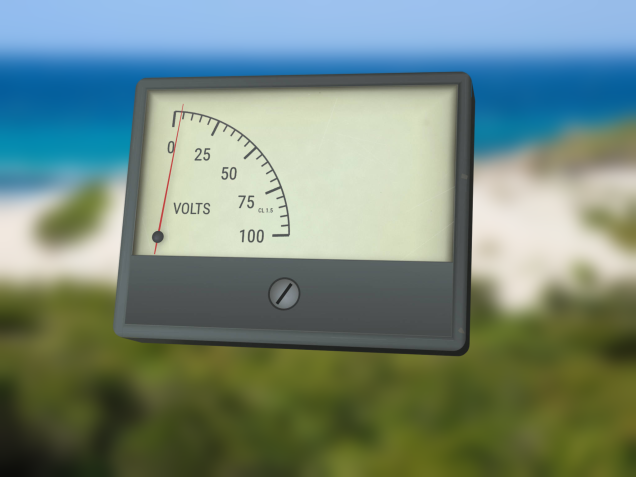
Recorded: 5; V
